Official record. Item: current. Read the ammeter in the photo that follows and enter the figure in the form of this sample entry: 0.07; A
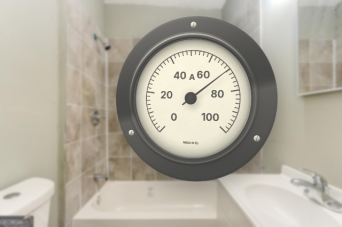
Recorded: 70; A
